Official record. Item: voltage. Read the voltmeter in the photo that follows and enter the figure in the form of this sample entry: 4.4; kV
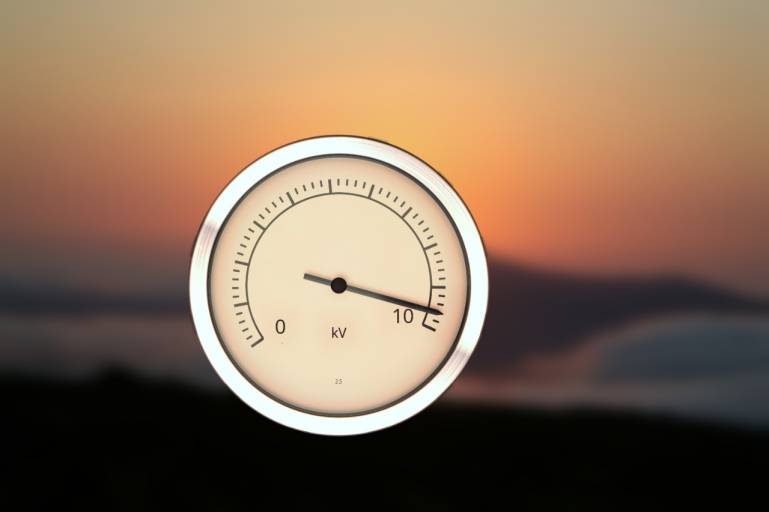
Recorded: 9.6; kV
